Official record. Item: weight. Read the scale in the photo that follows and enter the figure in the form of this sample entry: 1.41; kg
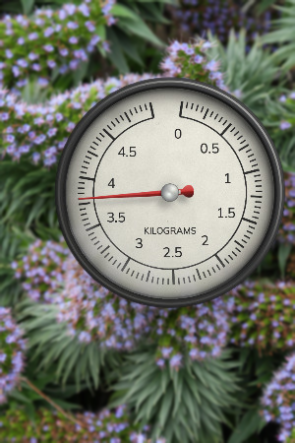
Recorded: 3.8; kg
